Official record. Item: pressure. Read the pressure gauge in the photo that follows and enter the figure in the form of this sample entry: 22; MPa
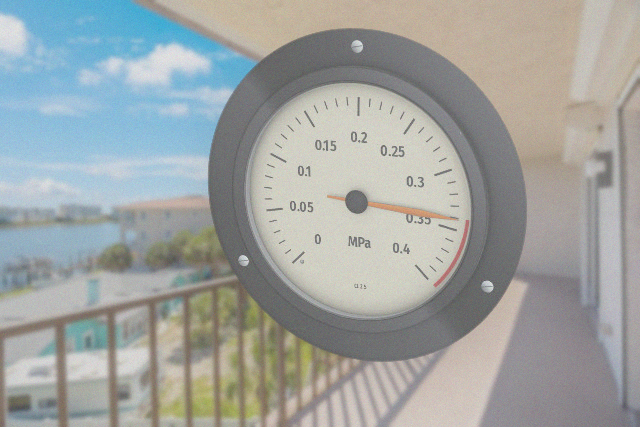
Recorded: 0.34; MPa
